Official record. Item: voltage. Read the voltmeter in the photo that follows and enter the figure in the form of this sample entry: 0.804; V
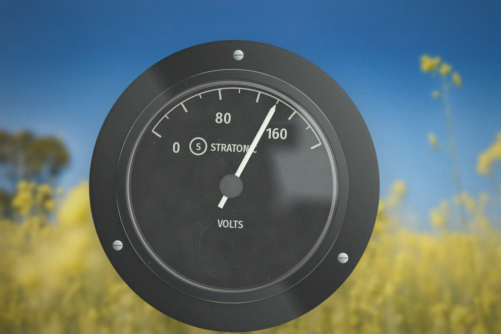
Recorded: 140; V
